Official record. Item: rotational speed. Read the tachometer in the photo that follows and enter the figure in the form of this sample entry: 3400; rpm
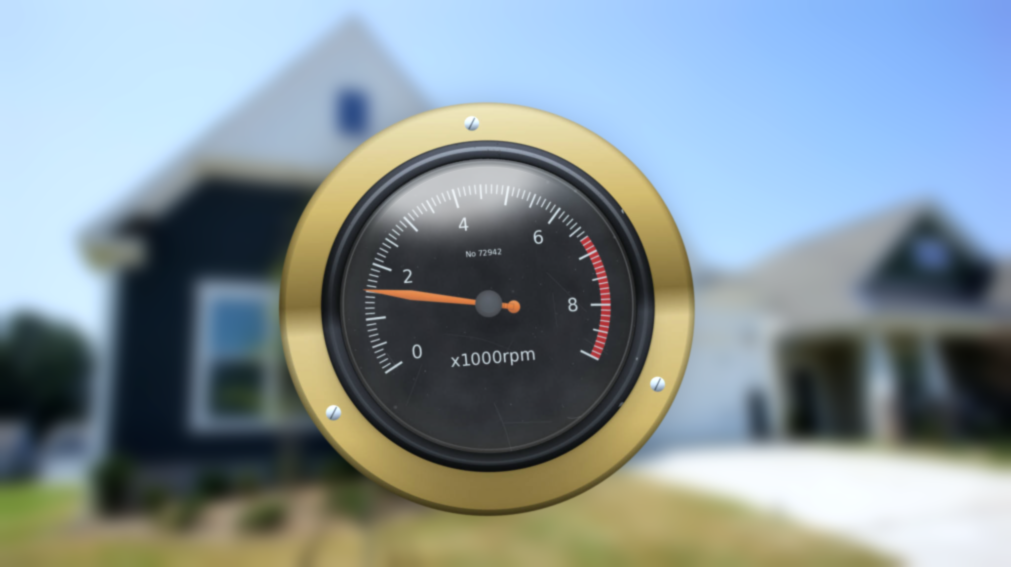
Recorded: 1500; rpm
